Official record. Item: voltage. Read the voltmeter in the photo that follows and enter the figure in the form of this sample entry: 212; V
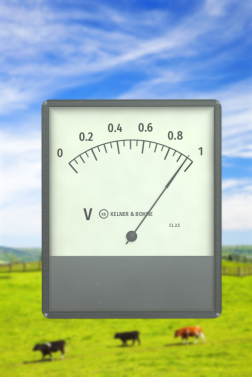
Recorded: 0.95; V
